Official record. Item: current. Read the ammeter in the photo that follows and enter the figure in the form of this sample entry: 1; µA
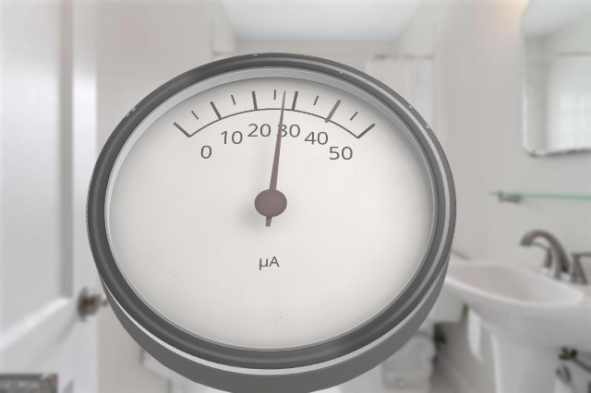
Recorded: 27.5; µA
